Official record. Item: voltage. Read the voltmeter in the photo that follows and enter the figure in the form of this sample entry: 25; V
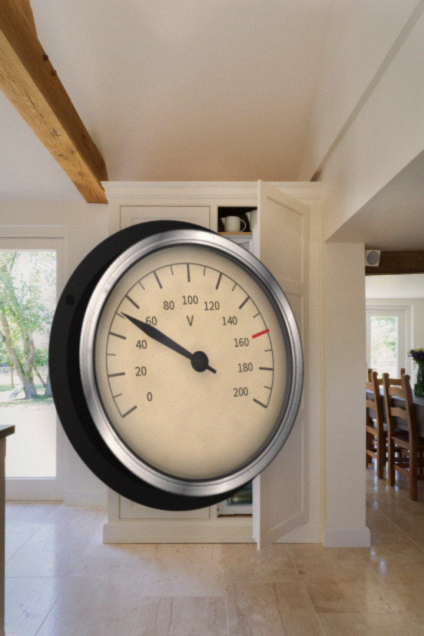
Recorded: 50; V
